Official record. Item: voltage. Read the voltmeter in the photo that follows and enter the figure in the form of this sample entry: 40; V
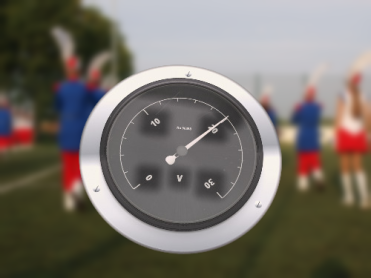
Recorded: 20; V
